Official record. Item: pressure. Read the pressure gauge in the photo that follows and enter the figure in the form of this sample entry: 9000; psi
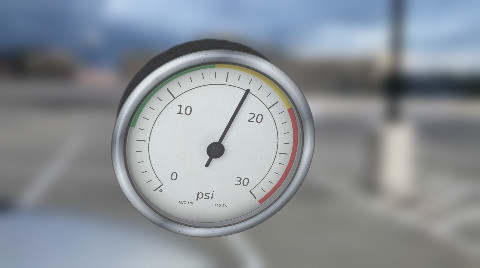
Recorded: 17; psi
